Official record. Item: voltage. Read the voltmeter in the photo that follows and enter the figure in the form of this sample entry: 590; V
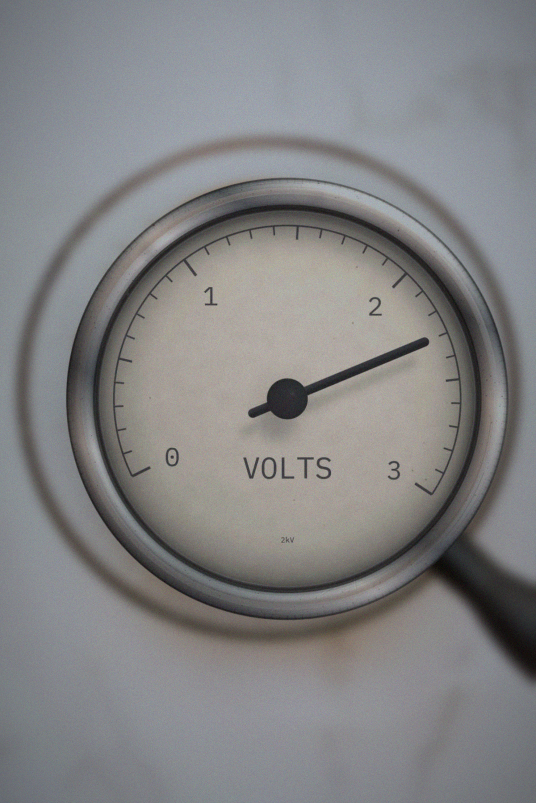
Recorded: 2.3; V
